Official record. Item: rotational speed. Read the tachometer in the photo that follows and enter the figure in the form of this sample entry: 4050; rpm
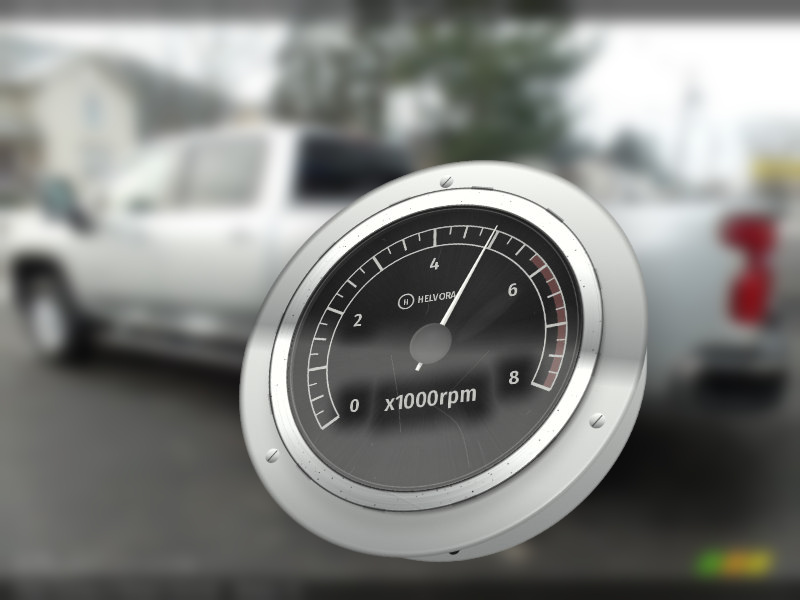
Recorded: 5000; rpm
